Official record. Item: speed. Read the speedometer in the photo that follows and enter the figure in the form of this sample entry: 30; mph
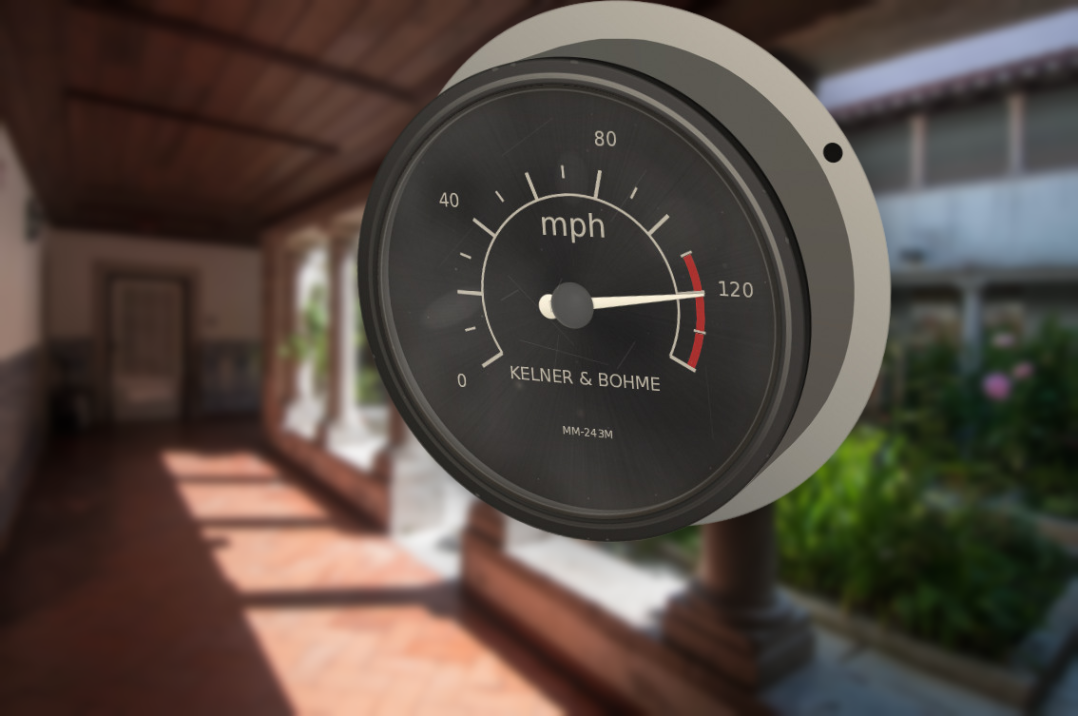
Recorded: 120; mph
